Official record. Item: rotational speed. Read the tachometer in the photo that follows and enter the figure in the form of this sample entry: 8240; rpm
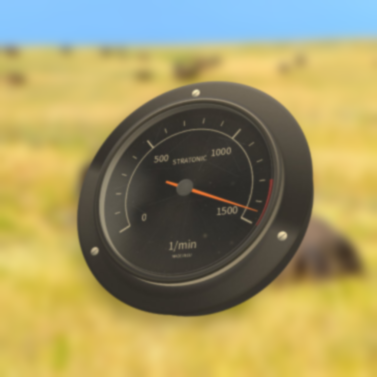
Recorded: 1450; rpm
